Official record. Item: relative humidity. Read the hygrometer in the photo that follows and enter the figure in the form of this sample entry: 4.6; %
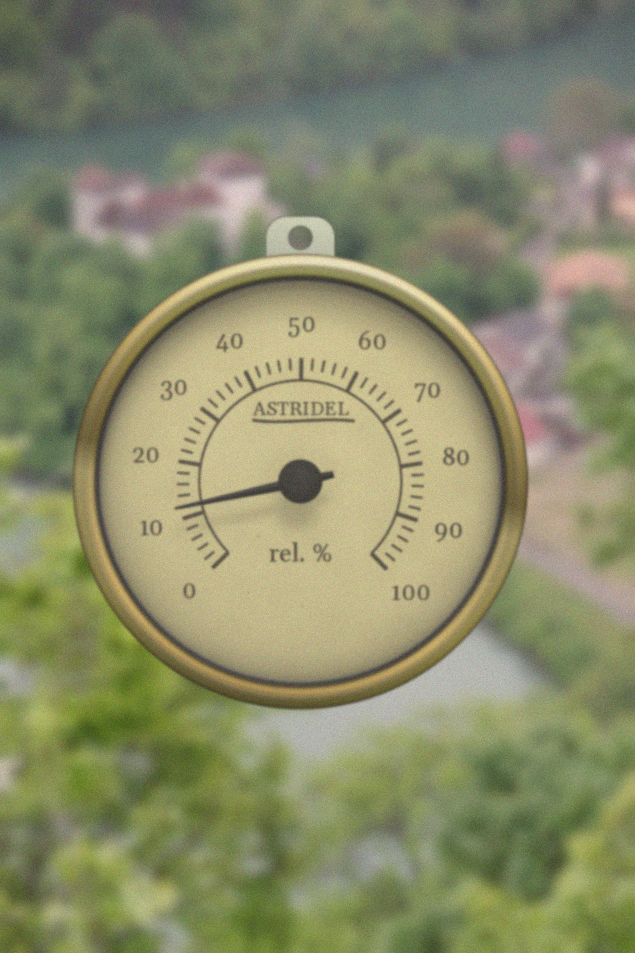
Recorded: 12; %
